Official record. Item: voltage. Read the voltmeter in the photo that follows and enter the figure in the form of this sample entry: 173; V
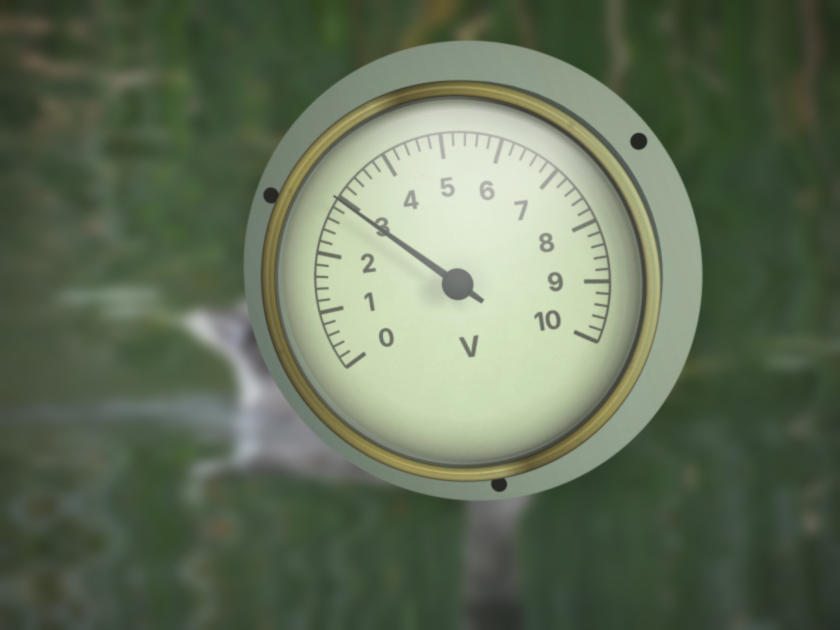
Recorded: 3; V
